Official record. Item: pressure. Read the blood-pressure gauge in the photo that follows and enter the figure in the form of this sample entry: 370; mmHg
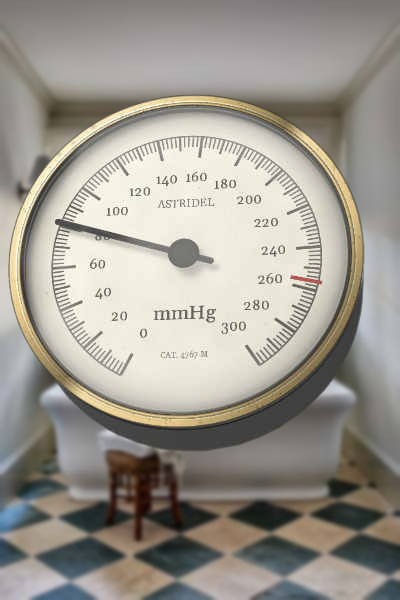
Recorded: 80; mmHg
